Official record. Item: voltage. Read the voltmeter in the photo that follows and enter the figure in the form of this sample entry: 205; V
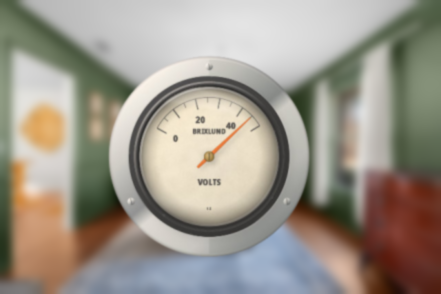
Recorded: 45; V
